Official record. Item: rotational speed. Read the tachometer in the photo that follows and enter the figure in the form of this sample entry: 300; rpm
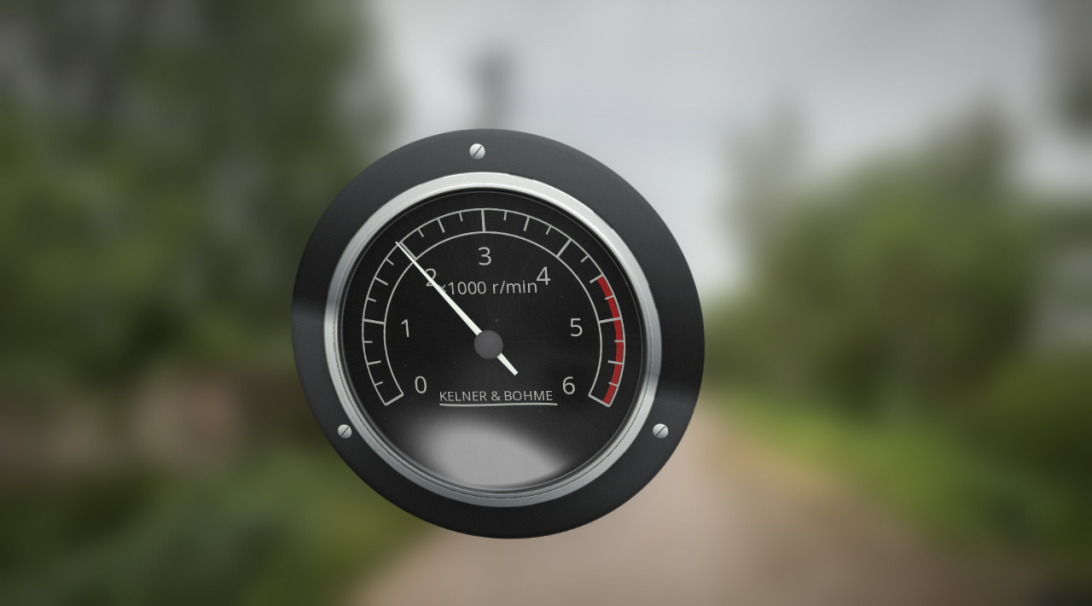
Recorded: 2000; rpm
